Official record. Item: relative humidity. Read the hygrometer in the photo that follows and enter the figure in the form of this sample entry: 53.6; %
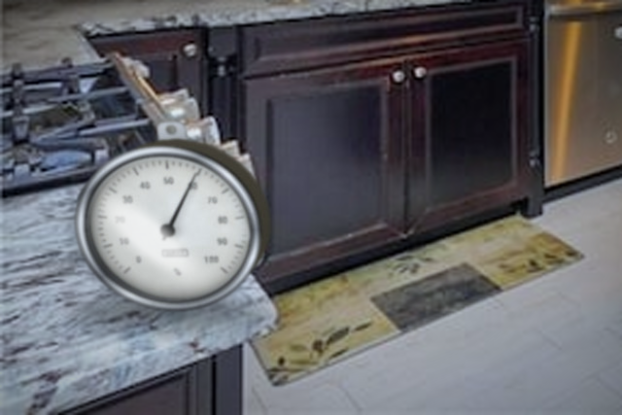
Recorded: 60; %
